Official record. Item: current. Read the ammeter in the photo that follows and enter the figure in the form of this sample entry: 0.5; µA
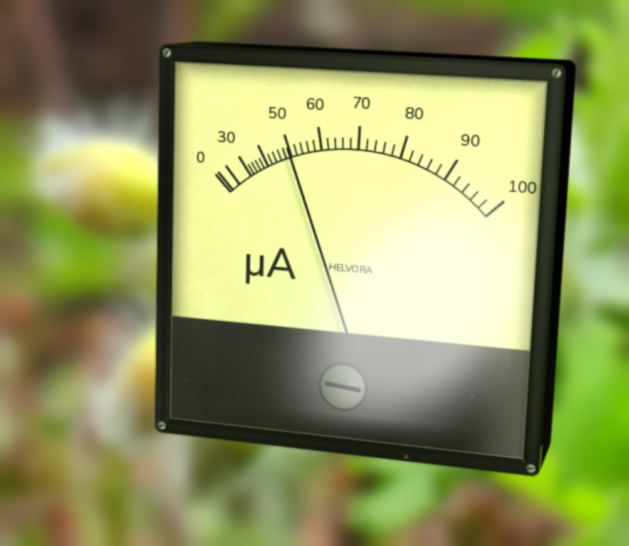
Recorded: 50; µA
